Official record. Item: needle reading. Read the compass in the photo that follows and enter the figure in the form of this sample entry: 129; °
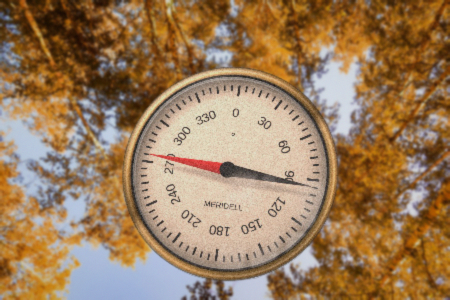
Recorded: 275; °
